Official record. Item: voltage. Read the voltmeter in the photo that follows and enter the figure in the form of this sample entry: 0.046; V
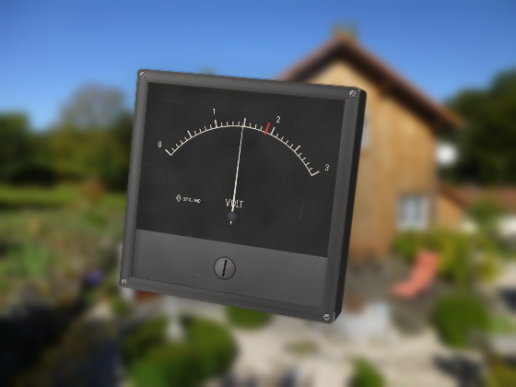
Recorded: 1.5; V
